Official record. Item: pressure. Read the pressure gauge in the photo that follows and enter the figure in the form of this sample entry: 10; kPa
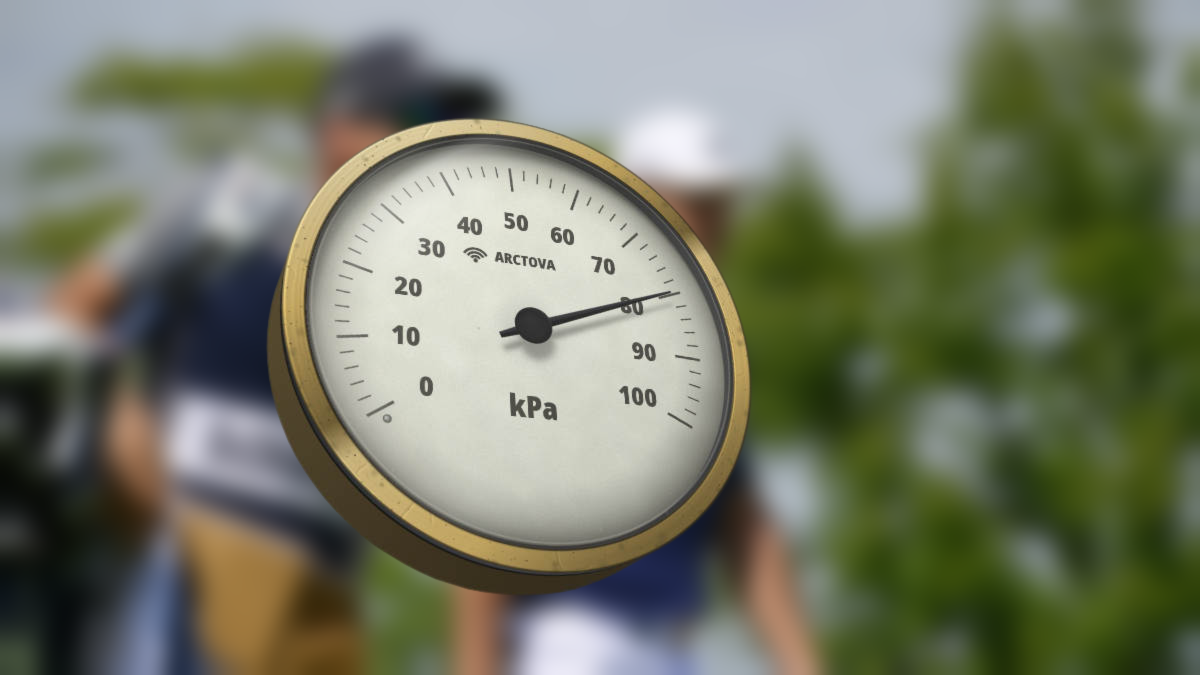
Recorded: 80; kPa
